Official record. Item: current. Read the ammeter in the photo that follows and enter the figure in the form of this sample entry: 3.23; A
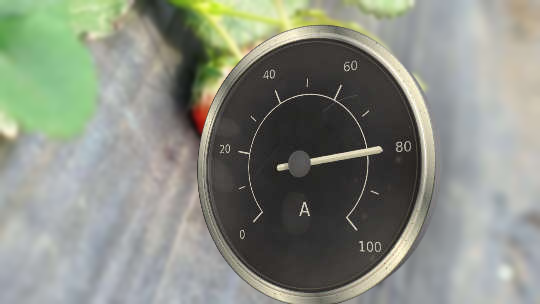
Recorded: 80; A
